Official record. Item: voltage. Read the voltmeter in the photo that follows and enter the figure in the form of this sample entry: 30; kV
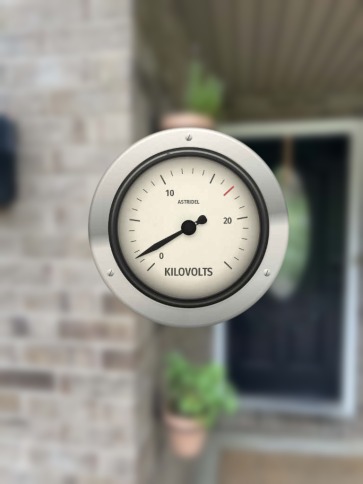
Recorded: 1.5; kV
